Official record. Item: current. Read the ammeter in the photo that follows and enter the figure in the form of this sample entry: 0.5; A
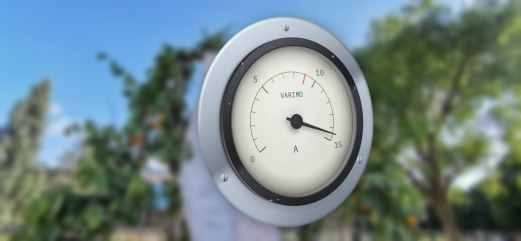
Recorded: 14.5; A
